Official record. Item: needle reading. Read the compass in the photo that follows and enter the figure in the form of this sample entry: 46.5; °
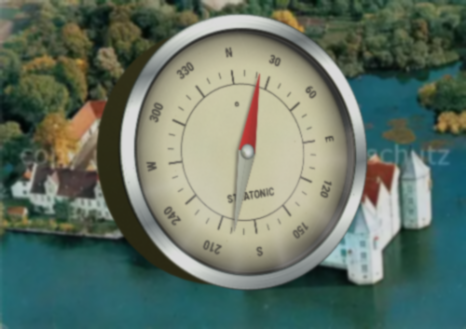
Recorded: 20; °
